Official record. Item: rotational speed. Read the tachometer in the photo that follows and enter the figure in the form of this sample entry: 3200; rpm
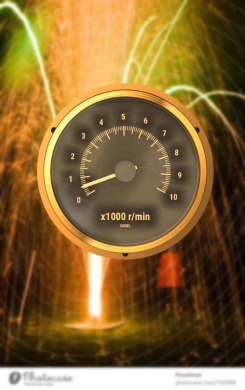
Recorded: 500; rpm
